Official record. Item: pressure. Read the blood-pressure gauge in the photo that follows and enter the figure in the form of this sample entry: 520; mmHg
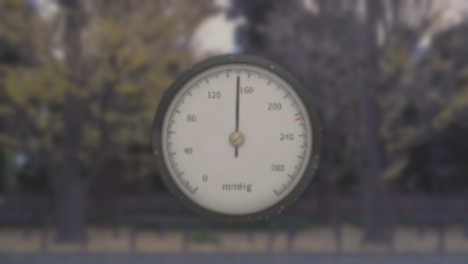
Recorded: 150; mmHg
